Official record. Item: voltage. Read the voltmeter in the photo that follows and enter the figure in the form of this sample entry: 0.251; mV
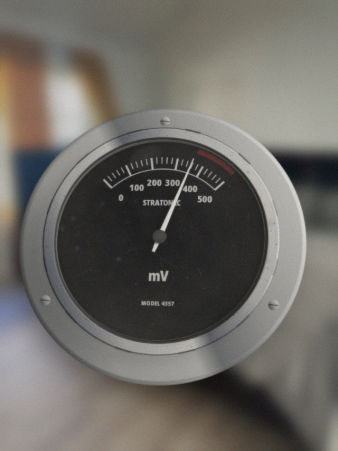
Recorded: 360; mV
